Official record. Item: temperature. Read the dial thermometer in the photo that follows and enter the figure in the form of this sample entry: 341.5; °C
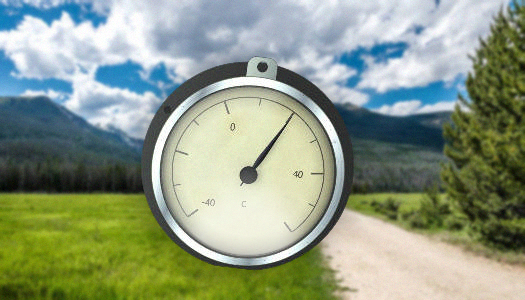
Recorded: 20; °C
